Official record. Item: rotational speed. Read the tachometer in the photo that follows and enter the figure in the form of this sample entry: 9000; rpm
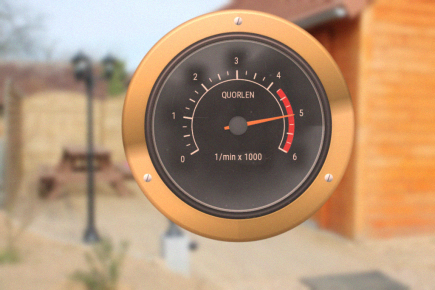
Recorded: 5000; rpm
